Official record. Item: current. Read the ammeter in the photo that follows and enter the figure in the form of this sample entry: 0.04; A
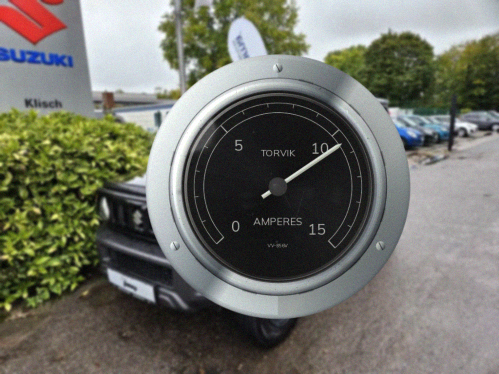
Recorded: 10.5; A
